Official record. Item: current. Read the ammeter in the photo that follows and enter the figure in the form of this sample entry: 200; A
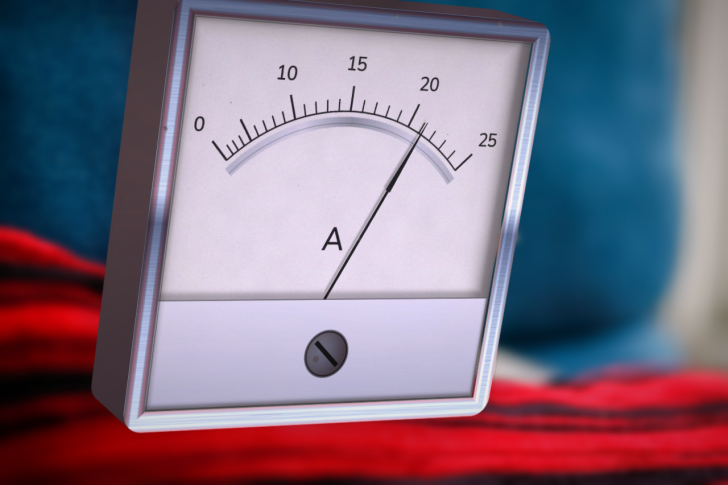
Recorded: 21; A
